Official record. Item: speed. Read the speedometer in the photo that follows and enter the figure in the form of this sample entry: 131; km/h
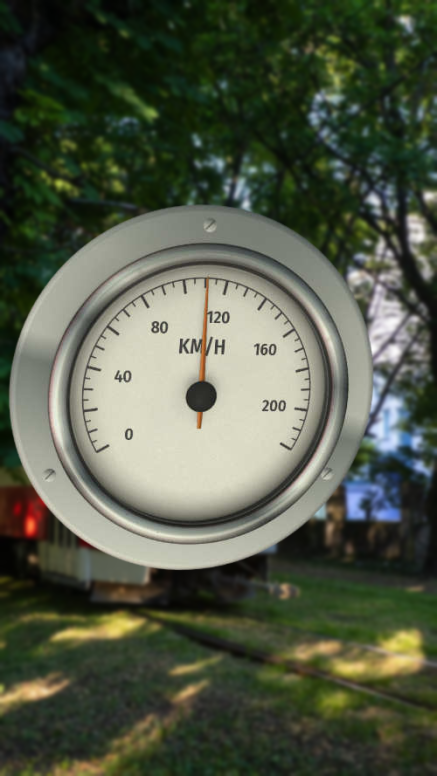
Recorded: 110; km/h
